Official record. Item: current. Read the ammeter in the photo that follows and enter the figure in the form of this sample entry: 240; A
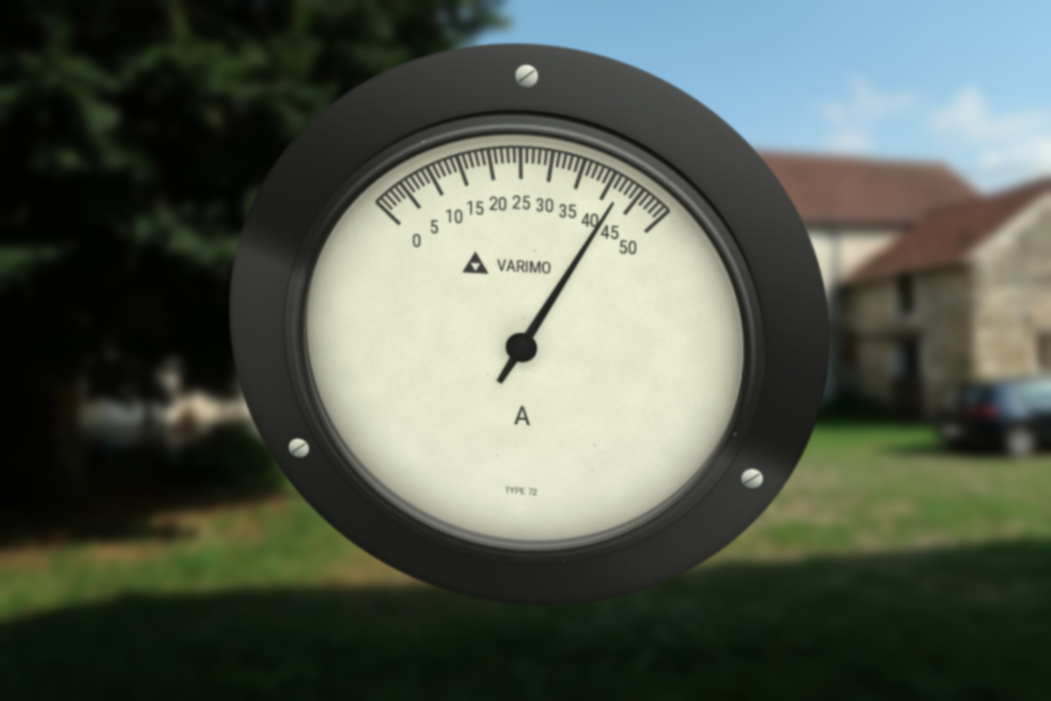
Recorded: 42; A
